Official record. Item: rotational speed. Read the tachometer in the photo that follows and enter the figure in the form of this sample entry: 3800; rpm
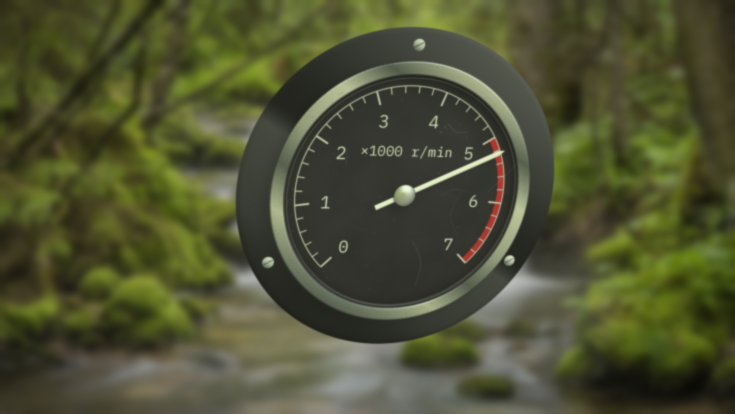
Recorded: 5200; rpm
